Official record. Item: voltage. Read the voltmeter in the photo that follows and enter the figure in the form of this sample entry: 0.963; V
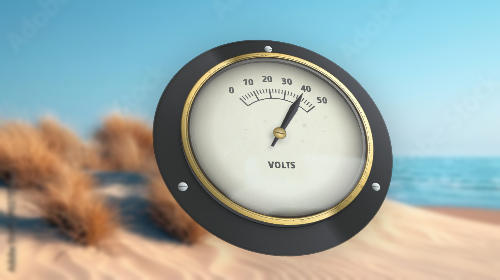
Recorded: 40; V
